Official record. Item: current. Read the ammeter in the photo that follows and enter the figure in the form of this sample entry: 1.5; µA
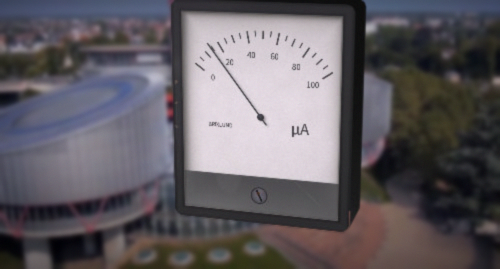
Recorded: 15; µA
